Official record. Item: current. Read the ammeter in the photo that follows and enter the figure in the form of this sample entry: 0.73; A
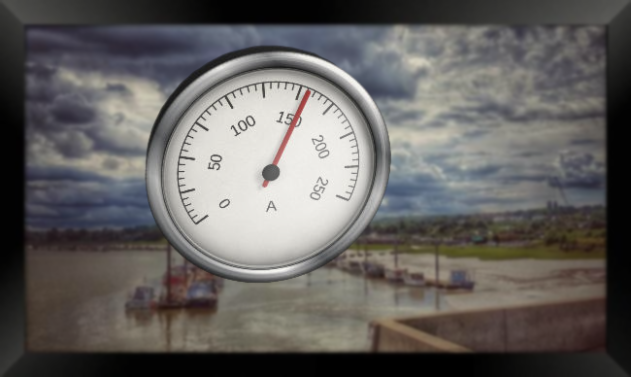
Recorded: 155; A
